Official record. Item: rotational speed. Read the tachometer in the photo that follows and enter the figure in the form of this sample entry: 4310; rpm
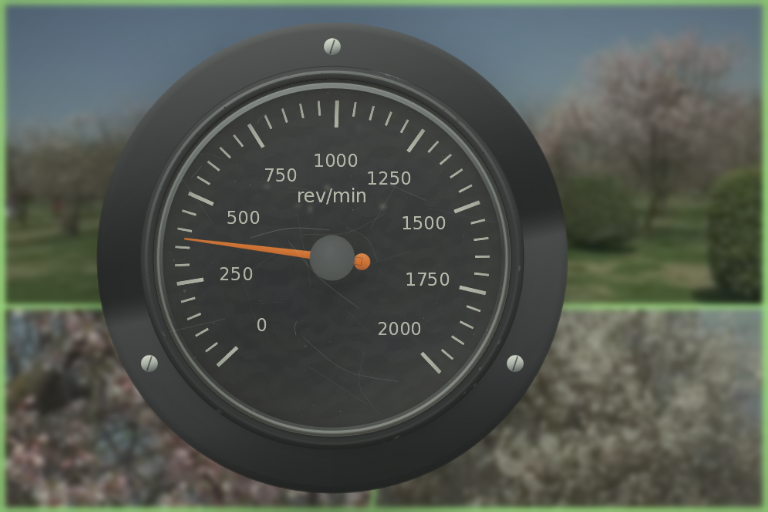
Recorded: 375; rpm
